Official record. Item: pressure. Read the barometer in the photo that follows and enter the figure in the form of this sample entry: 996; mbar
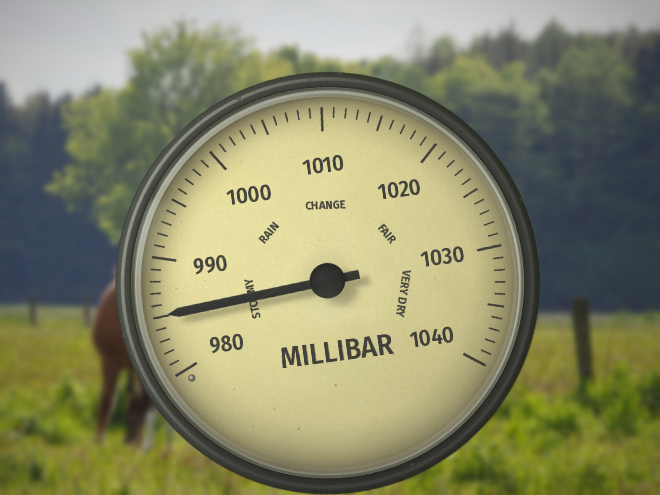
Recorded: 985; mbar
